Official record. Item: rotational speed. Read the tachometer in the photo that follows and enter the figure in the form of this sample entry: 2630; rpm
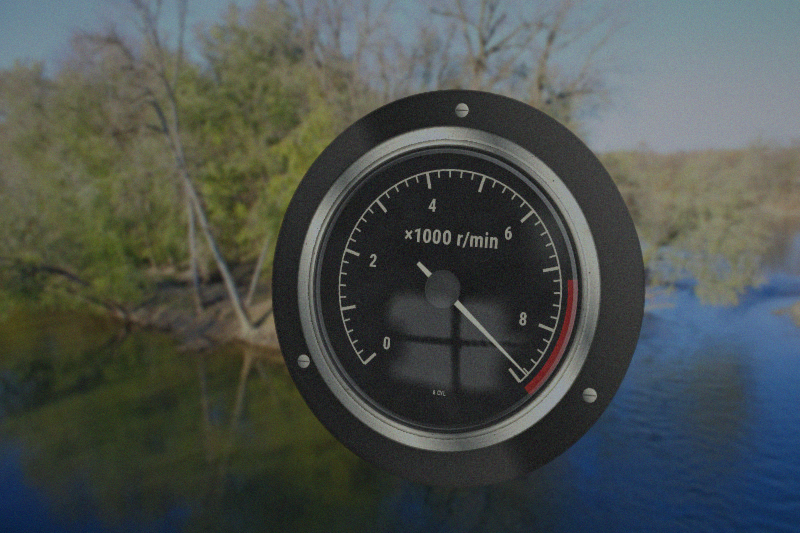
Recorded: 8800; rpm
